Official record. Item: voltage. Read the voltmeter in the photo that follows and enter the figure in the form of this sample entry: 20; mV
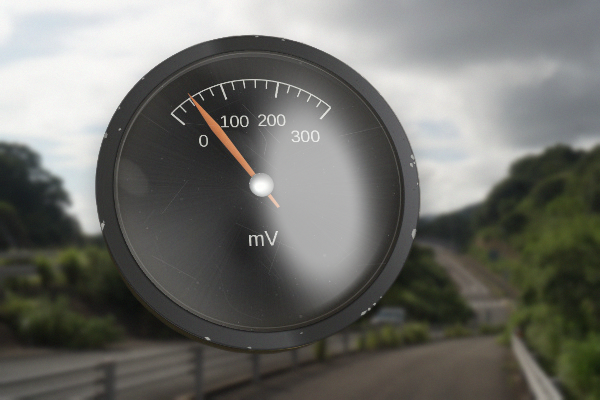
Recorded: 40; mV
